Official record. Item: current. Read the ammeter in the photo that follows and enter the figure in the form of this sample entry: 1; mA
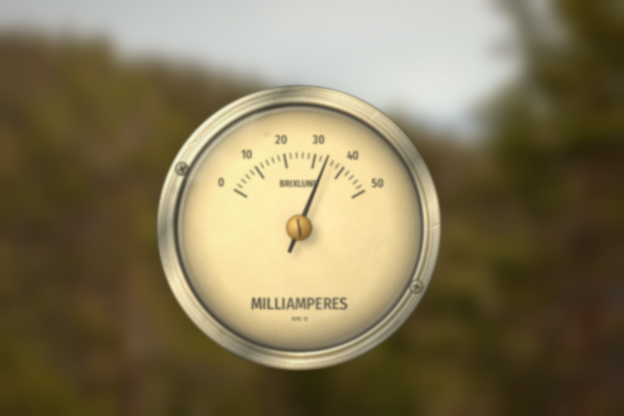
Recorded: 34; mA
